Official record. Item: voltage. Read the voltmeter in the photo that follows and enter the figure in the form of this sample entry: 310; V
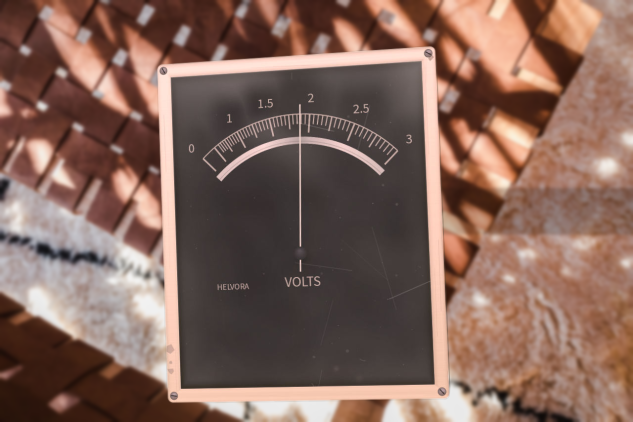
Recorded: 1.9; V
